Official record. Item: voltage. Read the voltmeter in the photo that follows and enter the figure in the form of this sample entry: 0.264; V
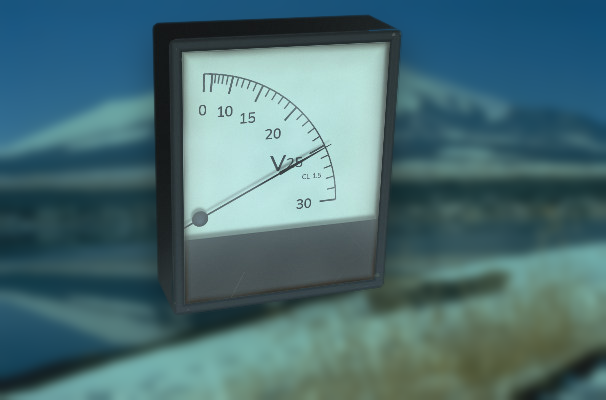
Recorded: 25; V
